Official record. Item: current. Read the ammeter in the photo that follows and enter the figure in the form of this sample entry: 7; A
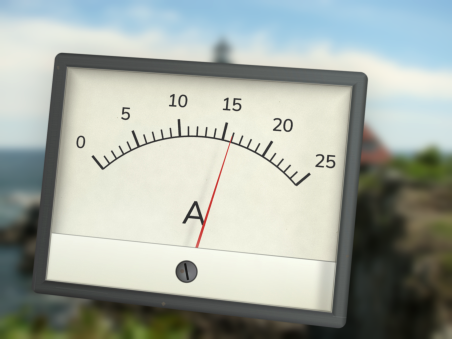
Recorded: 16; A
